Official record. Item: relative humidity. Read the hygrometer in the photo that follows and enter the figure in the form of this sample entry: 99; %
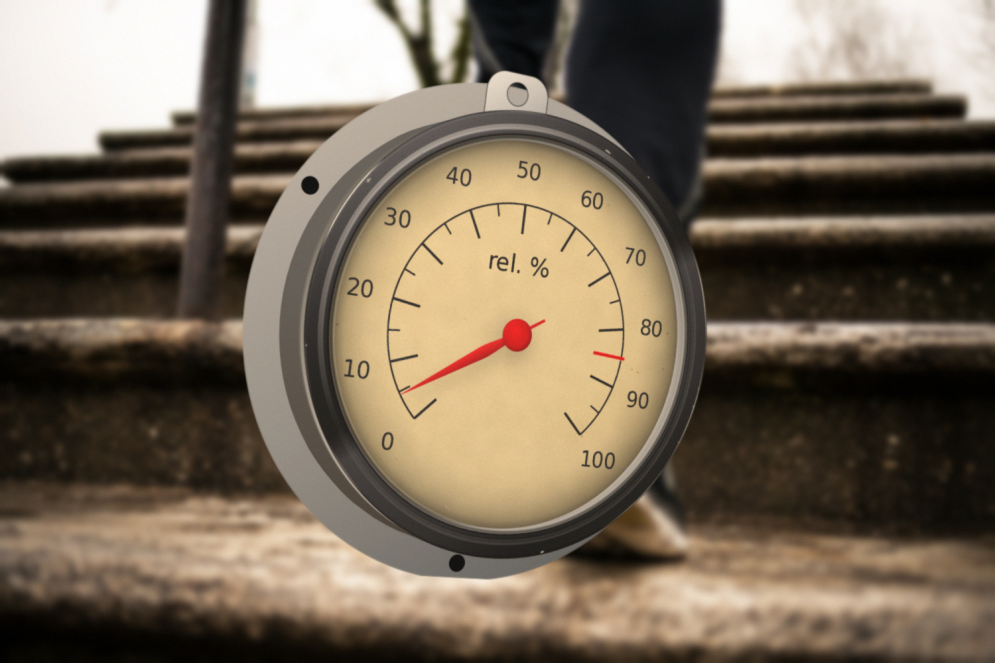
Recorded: 5; %
